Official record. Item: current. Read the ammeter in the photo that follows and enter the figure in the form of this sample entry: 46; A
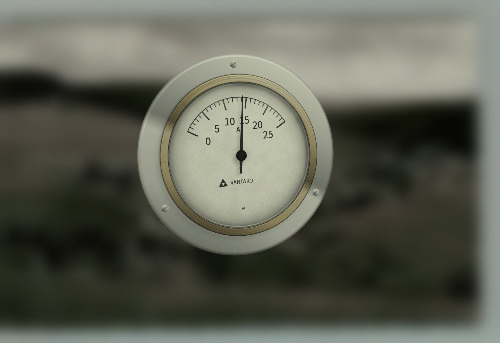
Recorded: 14; A
